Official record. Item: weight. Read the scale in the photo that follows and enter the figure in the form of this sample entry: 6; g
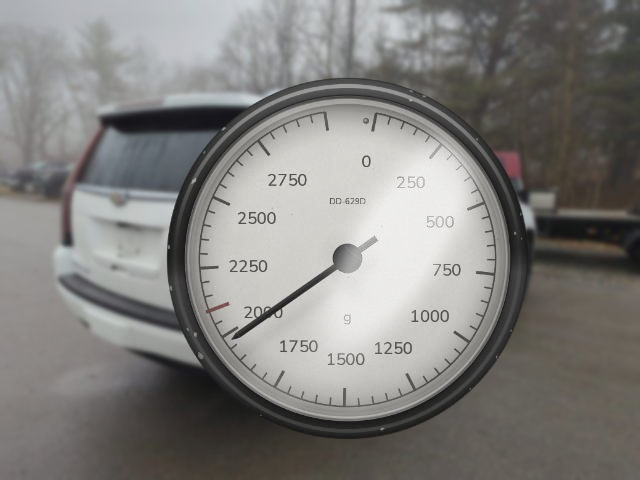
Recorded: 1975; g
